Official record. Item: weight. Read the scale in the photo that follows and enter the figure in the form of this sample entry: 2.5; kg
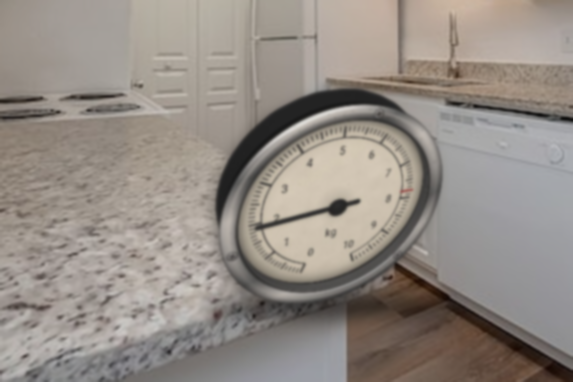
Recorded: 2; kg
